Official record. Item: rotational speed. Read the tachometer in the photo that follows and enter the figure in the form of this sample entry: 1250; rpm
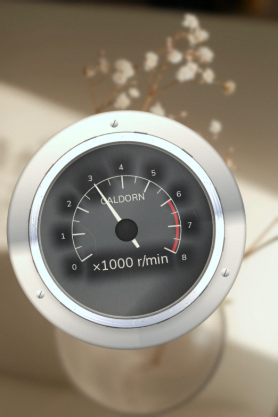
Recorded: 3000; rpm
